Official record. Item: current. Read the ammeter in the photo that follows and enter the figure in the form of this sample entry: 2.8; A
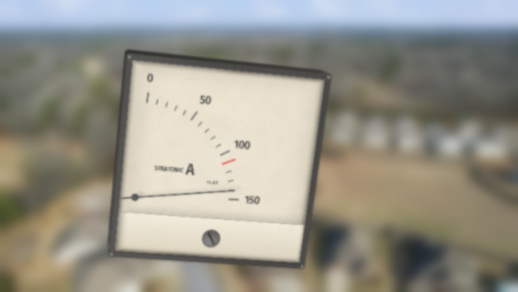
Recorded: 140; A
